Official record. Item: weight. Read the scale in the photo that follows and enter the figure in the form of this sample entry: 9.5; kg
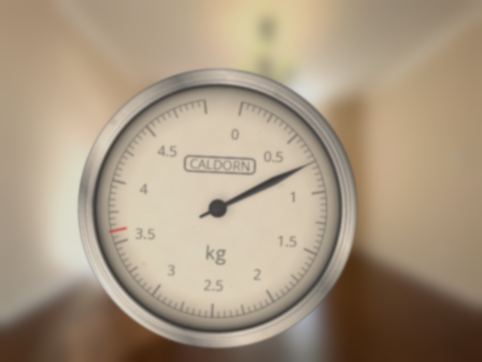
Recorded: 0.75; kg
